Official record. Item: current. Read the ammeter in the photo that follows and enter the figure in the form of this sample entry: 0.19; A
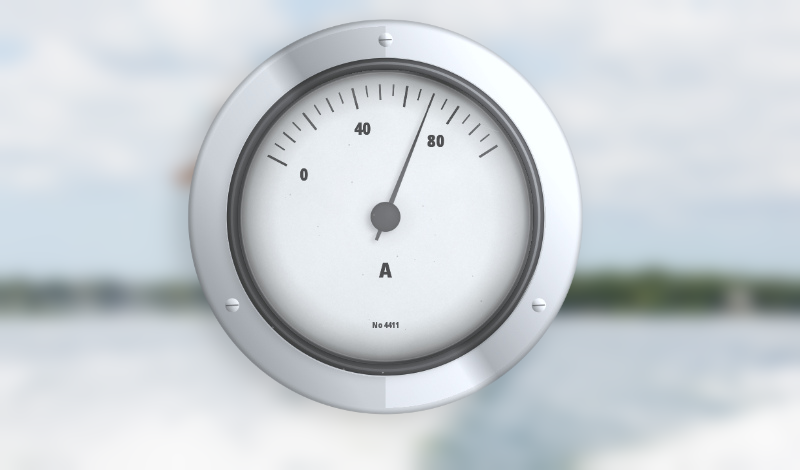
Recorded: 70; A
